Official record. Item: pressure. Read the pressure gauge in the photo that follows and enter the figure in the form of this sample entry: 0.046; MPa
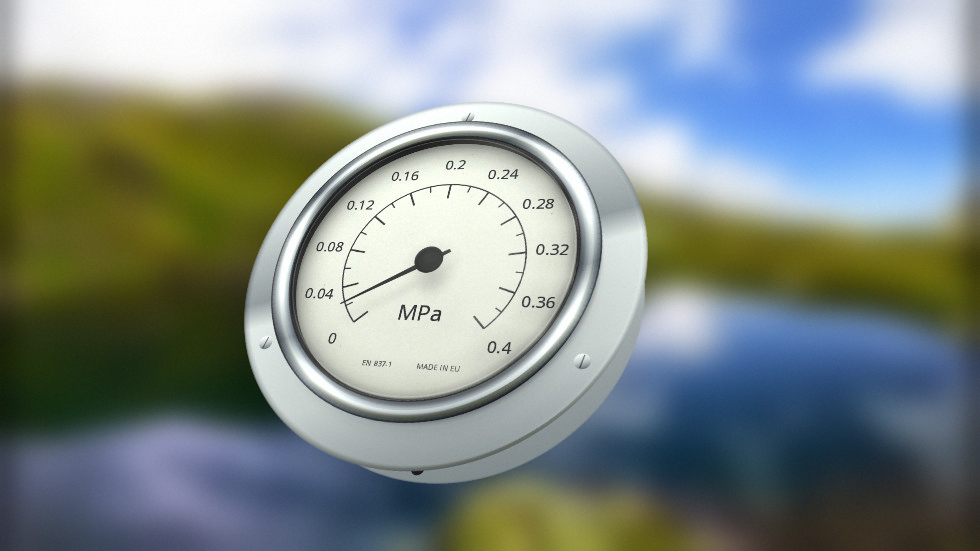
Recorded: 0.02; MPa
